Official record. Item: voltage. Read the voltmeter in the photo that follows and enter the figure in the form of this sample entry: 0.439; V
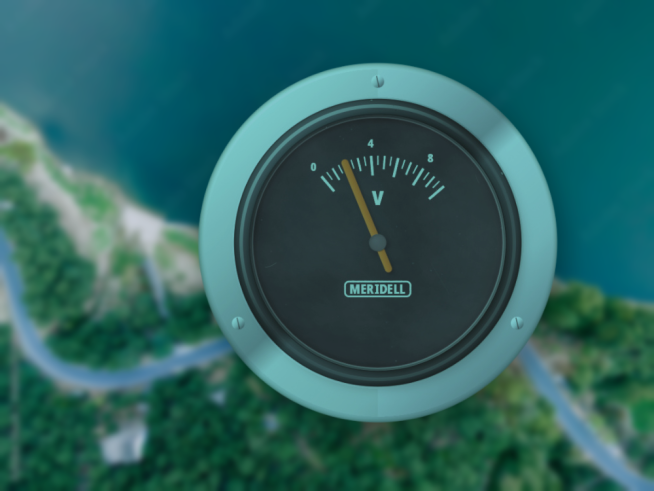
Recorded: 2; V
